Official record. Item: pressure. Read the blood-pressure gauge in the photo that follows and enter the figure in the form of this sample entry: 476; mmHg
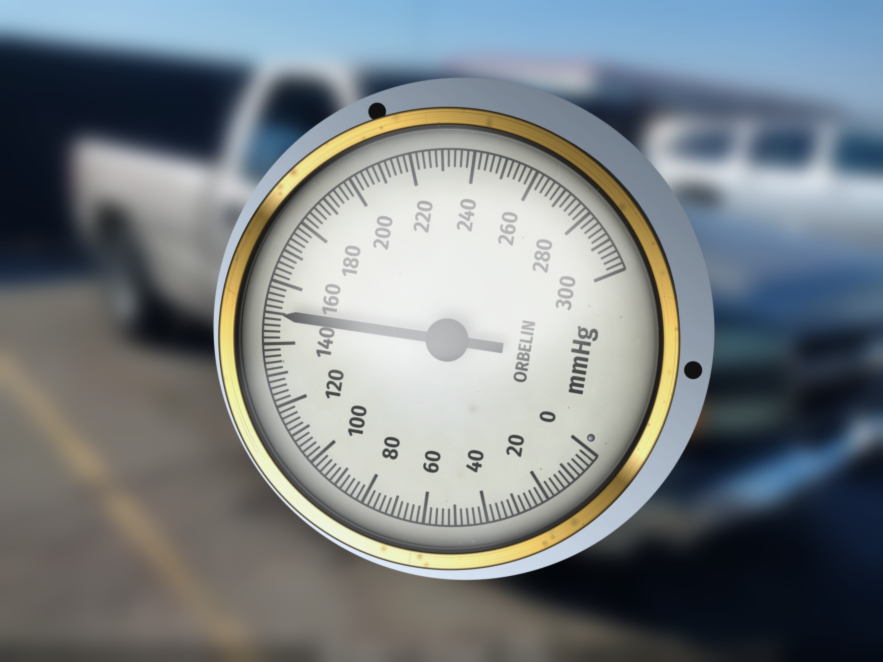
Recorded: 150; mmHg
